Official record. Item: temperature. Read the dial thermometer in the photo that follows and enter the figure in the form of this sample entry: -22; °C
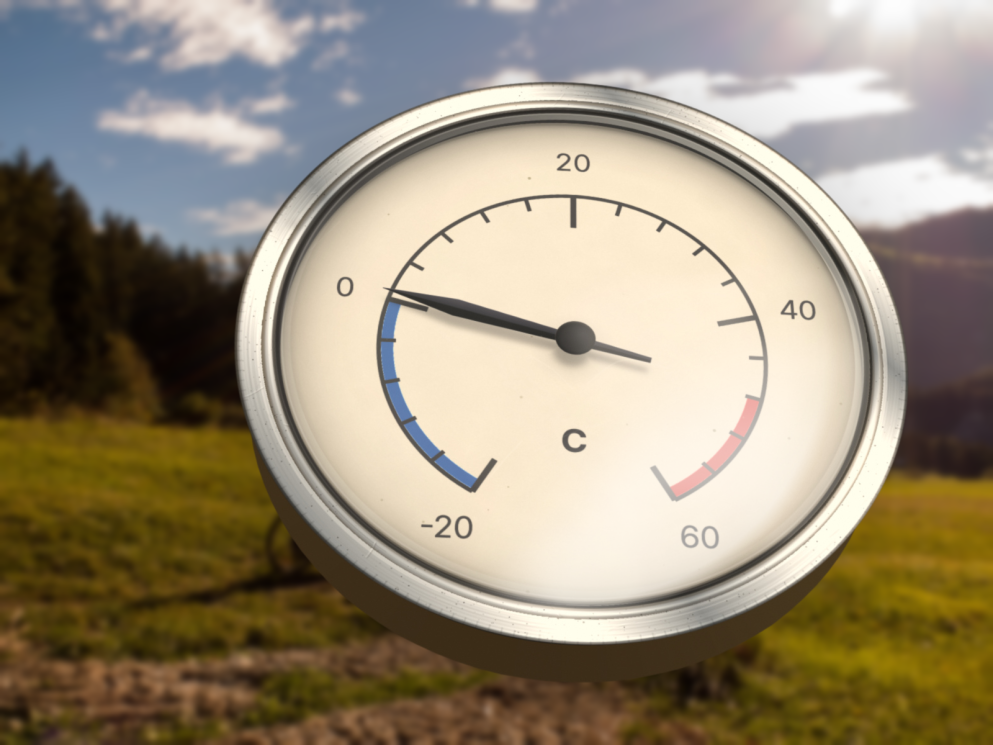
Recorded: 0; °C
